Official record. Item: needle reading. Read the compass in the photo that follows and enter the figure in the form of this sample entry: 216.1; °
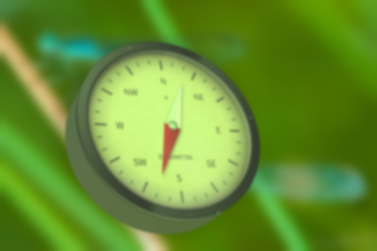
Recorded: 200; °
